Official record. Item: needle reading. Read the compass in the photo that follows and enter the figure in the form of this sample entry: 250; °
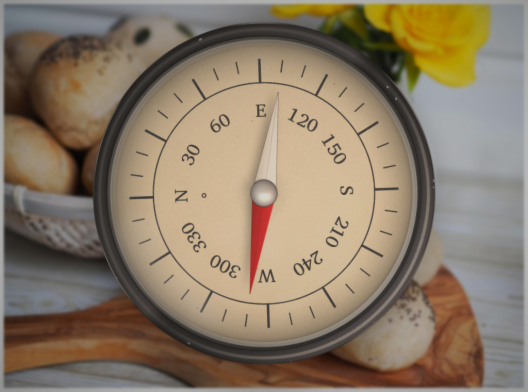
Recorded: 280; °
